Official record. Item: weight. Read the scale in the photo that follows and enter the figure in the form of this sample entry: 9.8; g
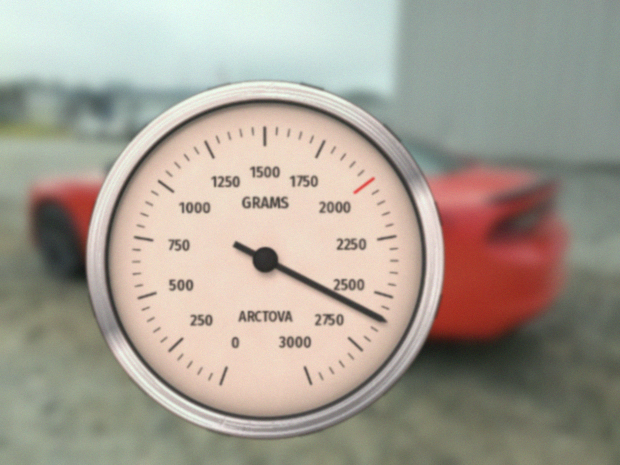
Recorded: 2600; g
